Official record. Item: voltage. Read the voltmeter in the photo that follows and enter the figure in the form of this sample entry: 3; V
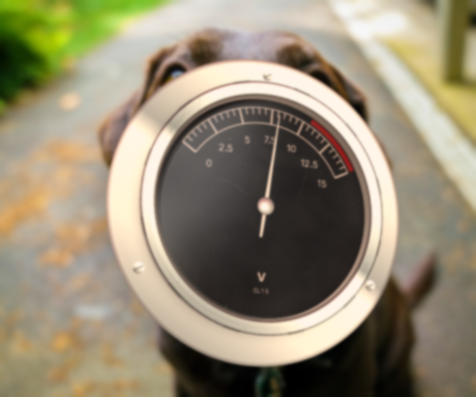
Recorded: 8; V
